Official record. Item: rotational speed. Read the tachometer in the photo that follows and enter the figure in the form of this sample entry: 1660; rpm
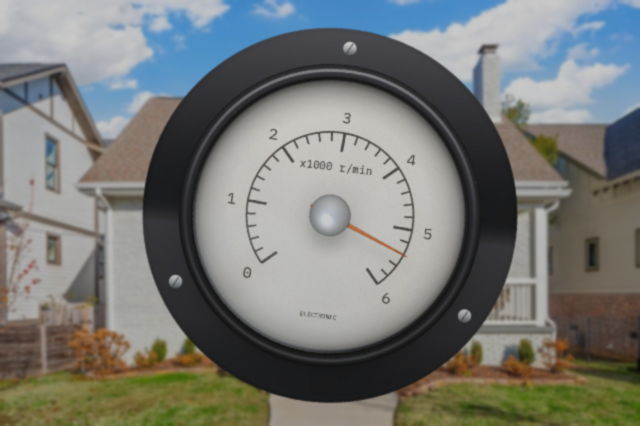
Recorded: 5400; rpm
